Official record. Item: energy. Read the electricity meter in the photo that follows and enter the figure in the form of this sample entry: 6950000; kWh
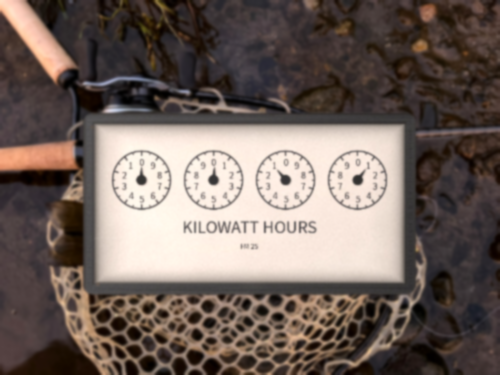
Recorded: 11; kWh
